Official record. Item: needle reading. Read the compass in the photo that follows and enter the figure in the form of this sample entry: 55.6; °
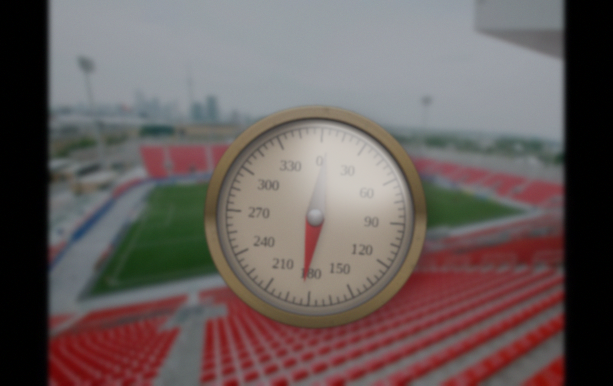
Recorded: 185; °
